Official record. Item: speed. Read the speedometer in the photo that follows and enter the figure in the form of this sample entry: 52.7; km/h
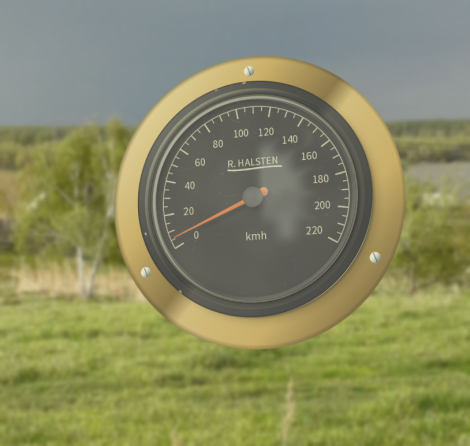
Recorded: 5; km/h
